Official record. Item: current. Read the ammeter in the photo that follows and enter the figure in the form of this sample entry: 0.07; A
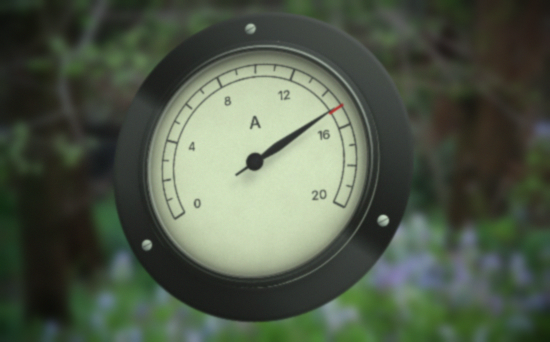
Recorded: 15; A
